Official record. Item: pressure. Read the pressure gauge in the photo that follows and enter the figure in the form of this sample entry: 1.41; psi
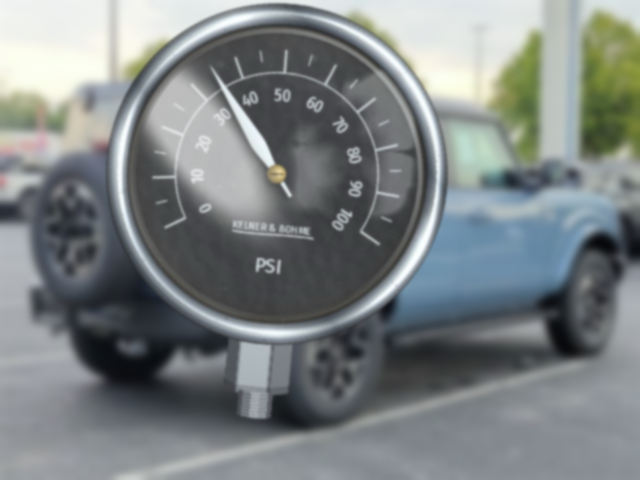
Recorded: 35; psi
